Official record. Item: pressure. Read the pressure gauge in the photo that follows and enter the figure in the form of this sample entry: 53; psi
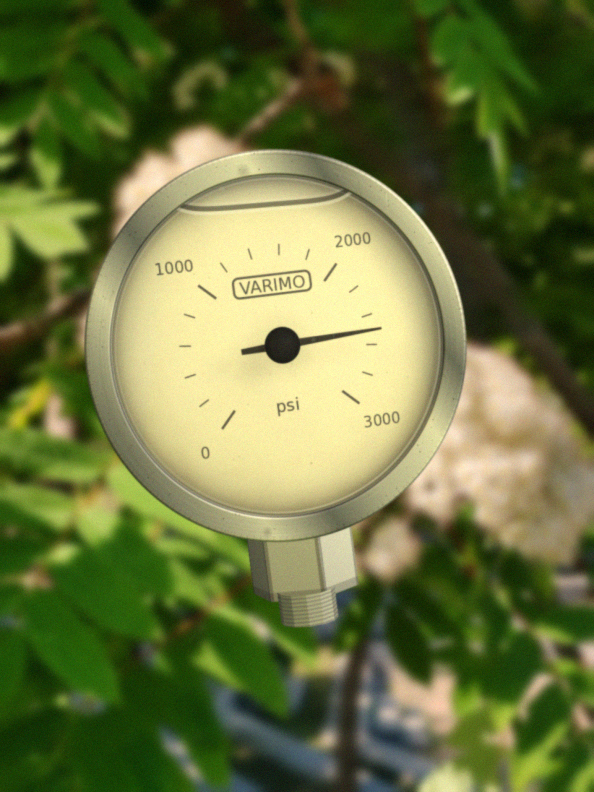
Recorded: 2500; psi
